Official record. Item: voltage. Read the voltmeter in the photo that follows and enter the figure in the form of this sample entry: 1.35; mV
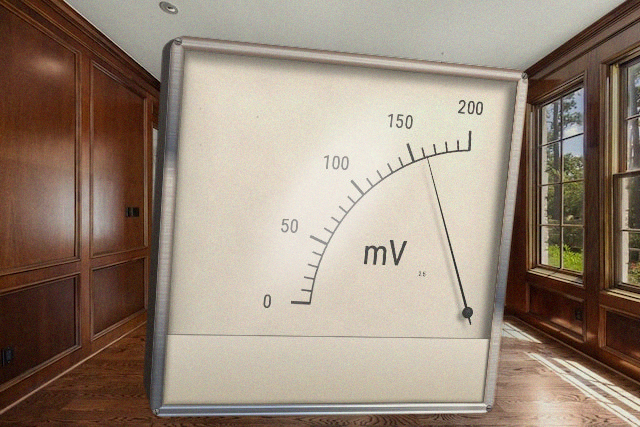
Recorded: 160; mV
